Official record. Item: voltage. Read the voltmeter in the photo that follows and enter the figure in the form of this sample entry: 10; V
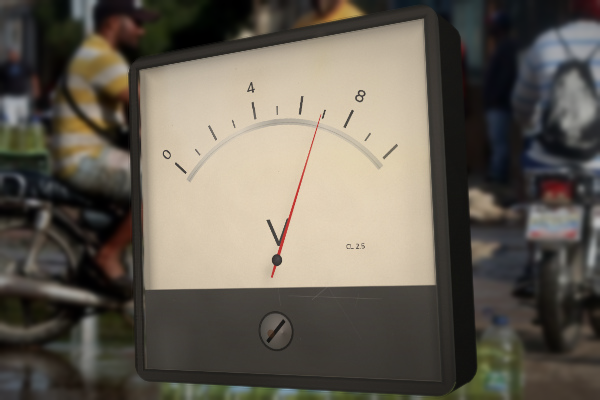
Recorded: 7; V
